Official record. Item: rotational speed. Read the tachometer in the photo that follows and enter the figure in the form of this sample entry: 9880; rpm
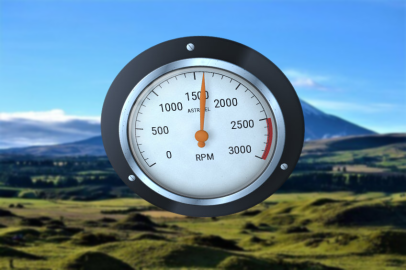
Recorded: 1600; rpm
